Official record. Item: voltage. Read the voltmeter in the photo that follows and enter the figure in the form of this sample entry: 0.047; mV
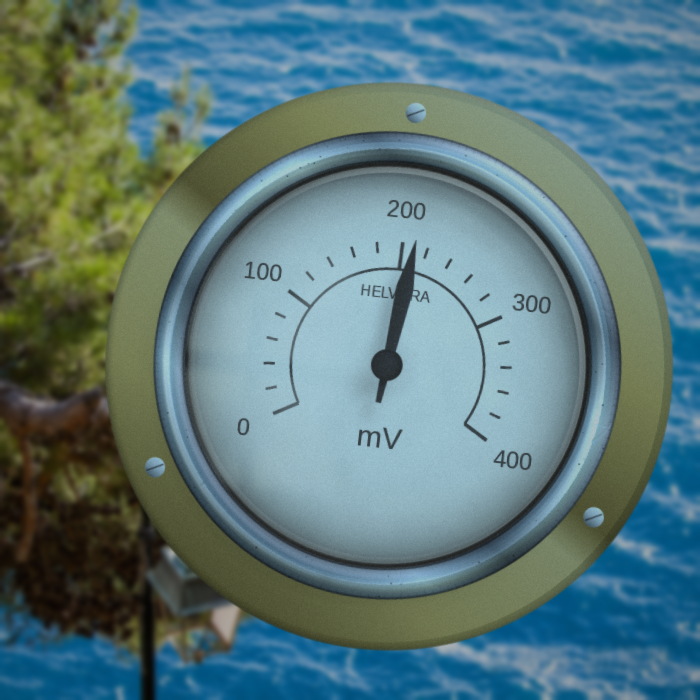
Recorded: 210; mV
